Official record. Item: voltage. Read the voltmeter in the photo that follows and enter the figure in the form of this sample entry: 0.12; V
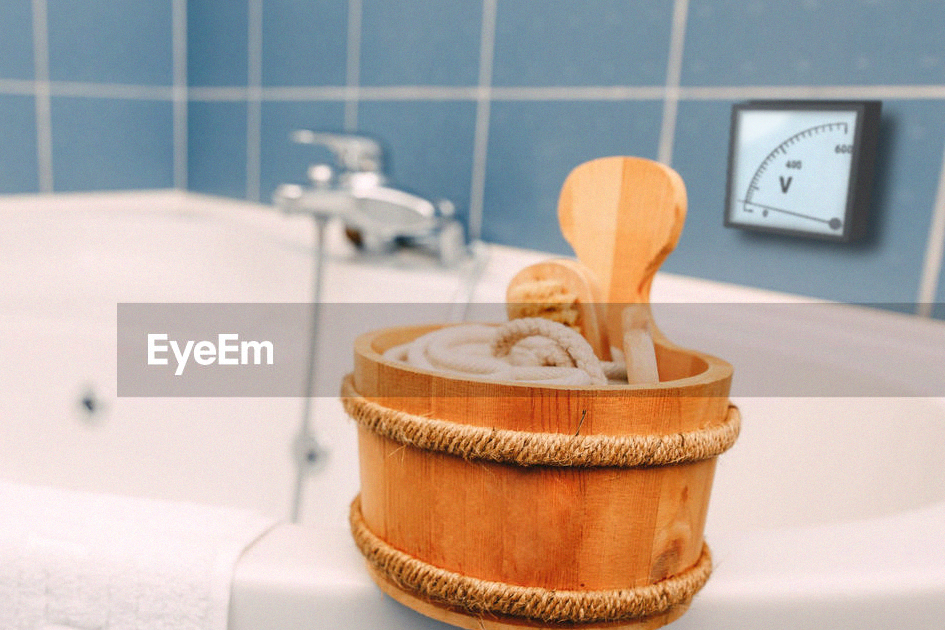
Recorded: 100; V
